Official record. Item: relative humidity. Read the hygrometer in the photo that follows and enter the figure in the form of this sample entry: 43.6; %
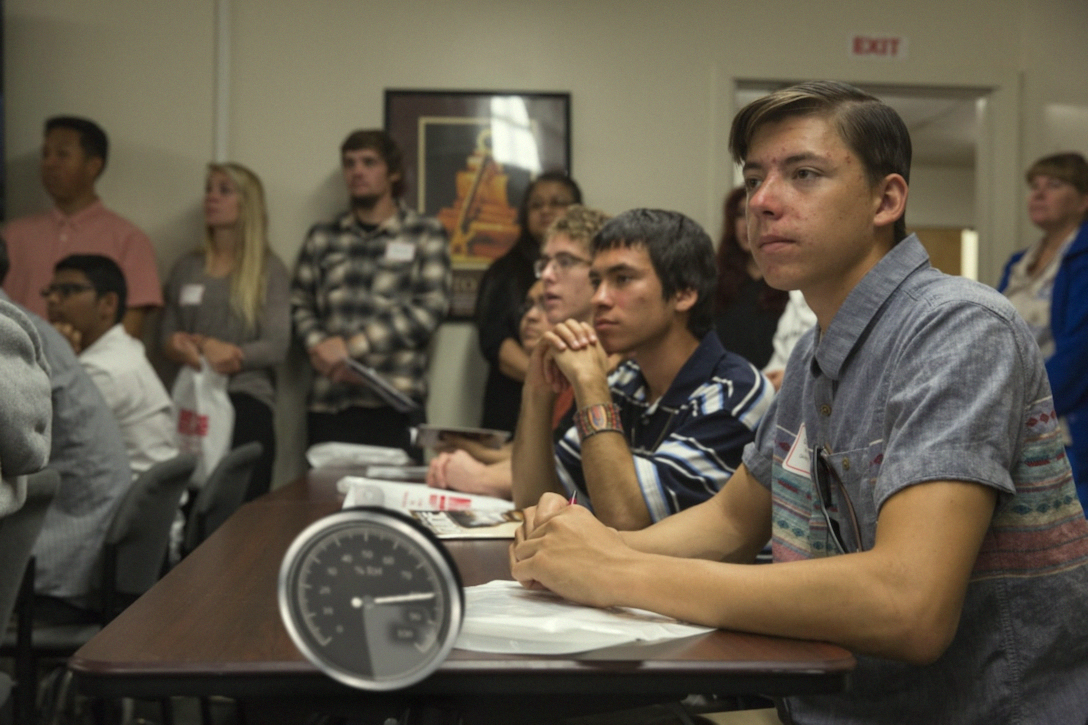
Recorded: 80; %
